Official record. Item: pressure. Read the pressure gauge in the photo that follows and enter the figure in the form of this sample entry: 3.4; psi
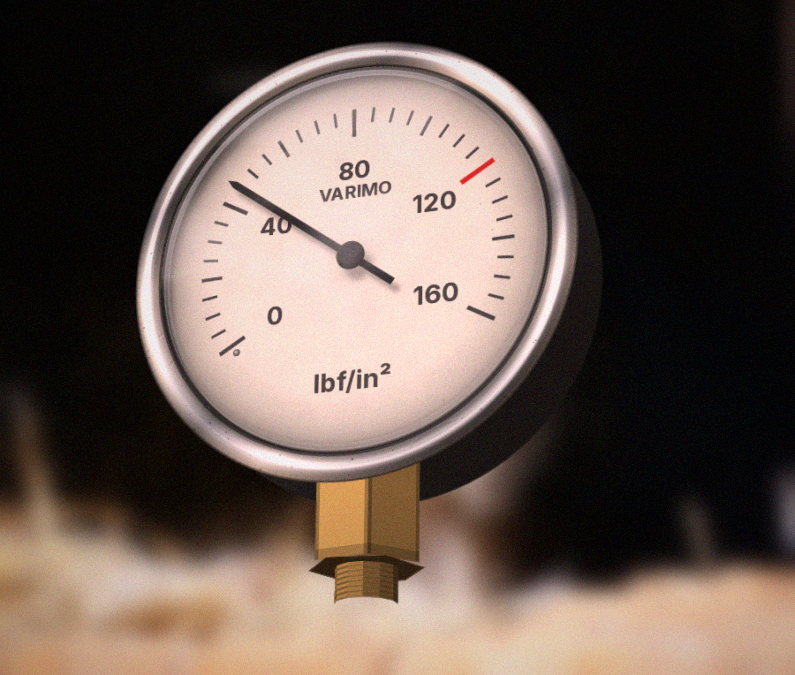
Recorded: 45; psi
